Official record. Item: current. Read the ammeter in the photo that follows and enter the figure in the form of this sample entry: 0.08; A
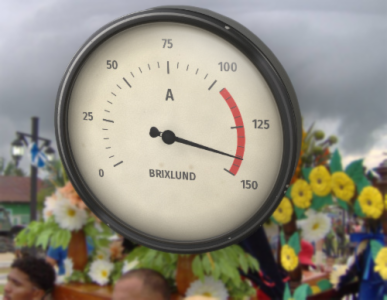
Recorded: 140; A
